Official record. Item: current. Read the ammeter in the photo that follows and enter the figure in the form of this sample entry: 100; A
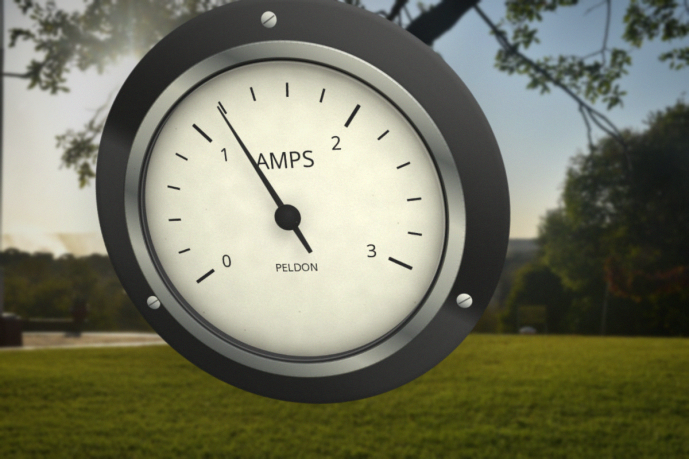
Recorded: 1.2; A
